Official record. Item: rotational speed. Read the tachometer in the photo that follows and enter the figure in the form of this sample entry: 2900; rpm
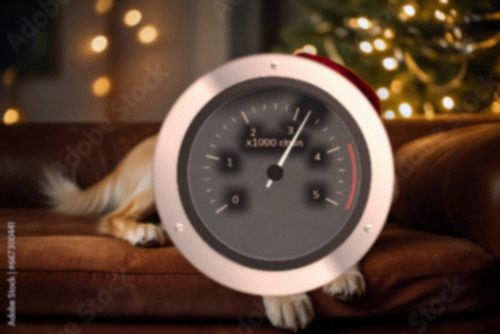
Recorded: 3200; rpm
